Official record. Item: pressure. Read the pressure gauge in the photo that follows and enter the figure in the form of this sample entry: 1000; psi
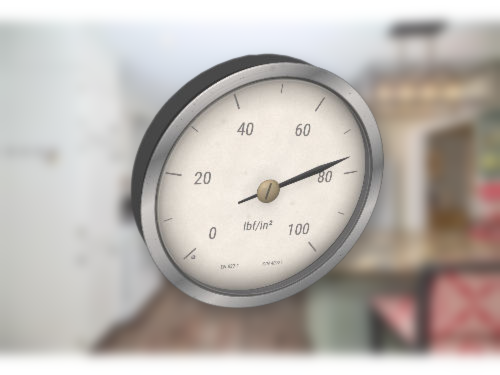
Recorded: 75; psi
